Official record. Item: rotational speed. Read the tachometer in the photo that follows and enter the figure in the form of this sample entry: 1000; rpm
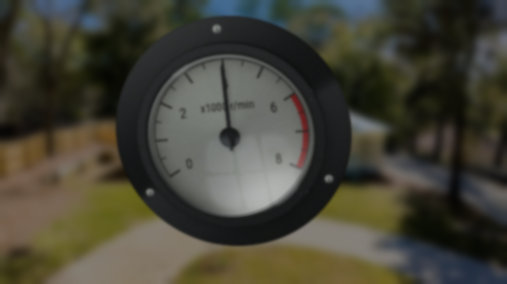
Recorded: 4000; rpm
